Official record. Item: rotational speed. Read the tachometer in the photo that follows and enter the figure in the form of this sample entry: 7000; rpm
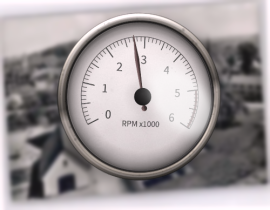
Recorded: 2700; rpm
